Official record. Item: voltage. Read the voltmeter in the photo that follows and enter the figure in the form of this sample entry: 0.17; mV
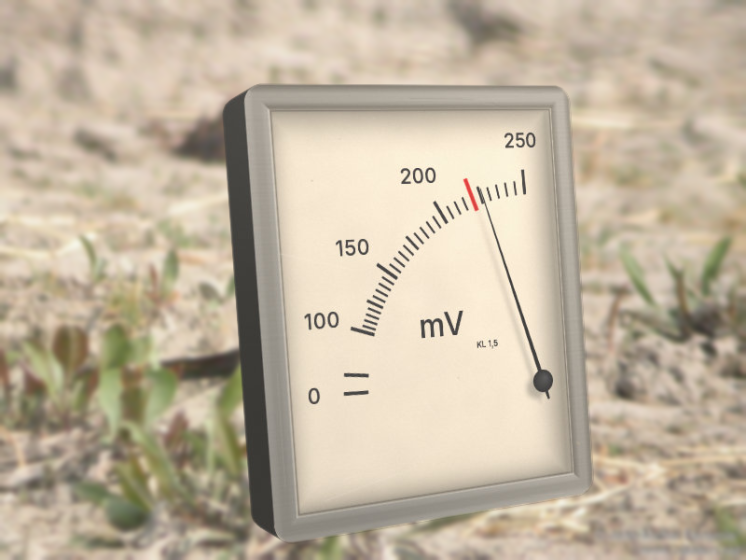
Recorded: 225; mV
